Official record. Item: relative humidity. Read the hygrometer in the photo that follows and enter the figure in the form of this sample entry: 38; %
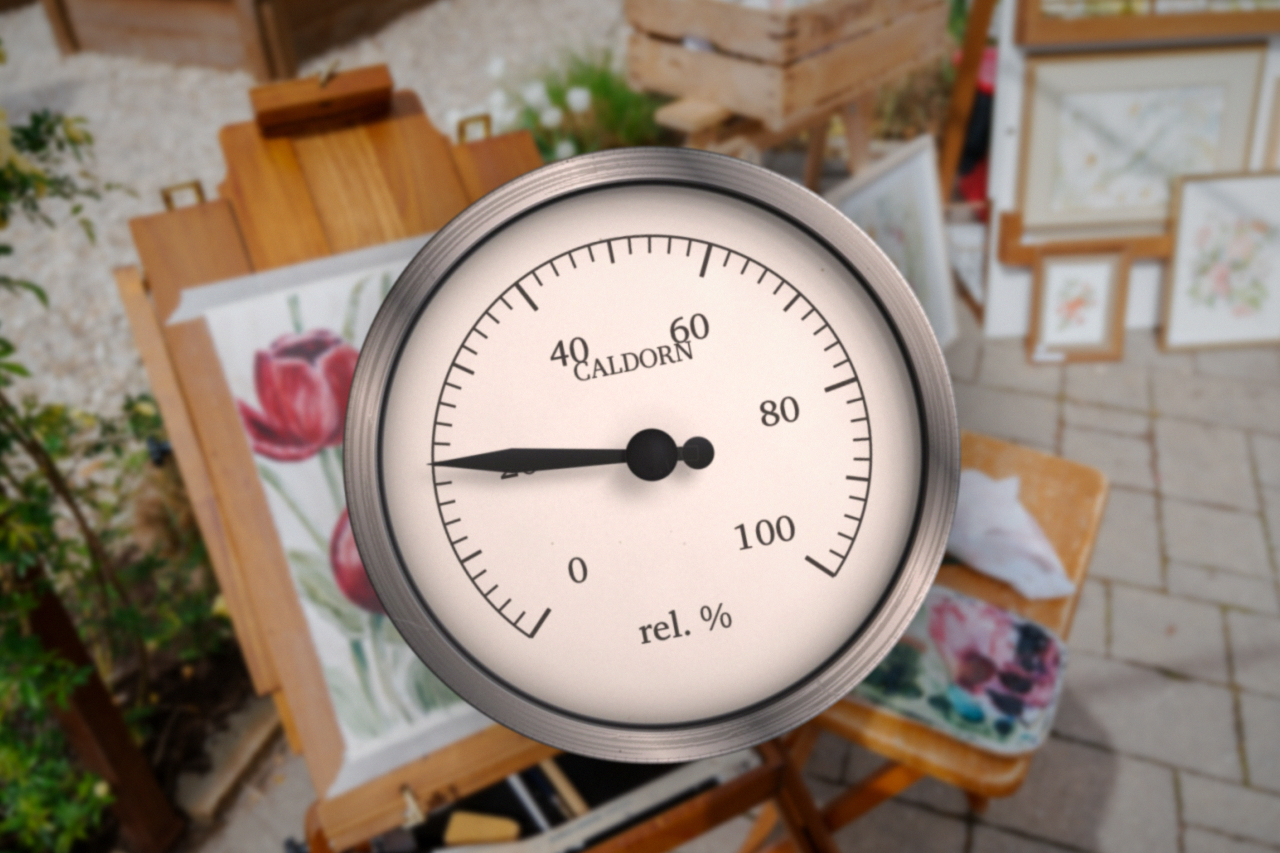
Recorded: 20; %
